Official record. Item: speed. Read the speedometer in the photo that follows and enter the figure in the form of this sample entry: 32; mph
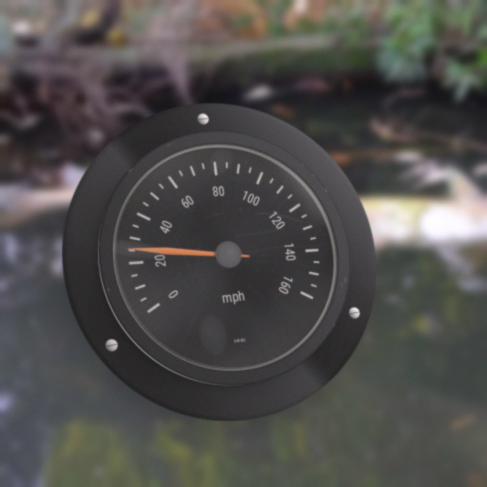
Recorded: 25; mph
